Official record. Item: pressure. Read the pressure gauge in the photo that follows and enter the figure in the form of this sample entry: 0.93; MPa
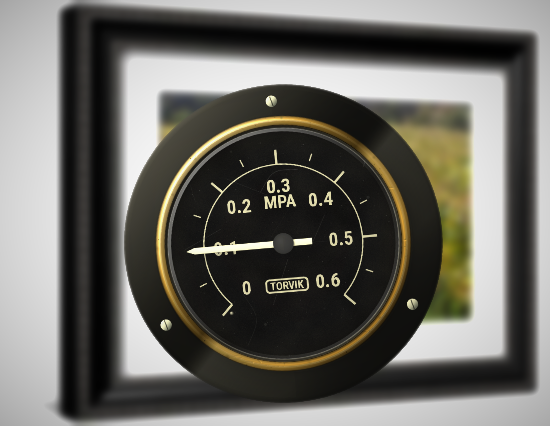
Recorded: 0.1; MPa
